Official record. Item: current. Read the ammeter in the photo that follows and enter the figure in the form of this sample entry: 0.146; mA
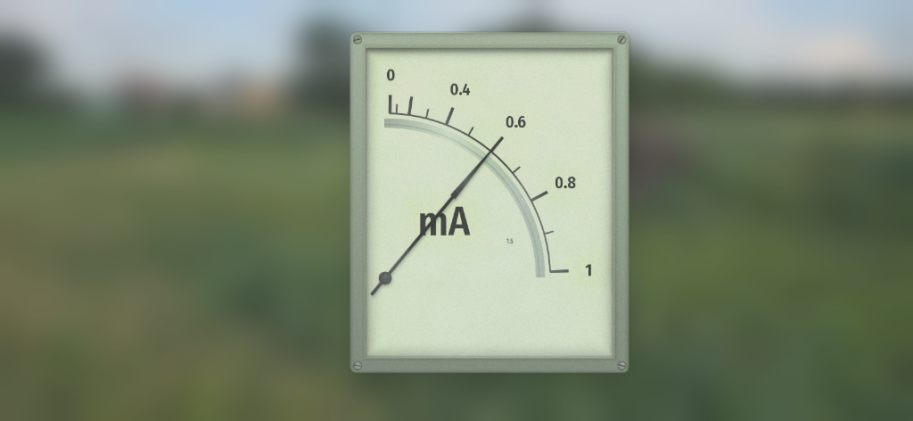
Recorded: 0.6; mA
